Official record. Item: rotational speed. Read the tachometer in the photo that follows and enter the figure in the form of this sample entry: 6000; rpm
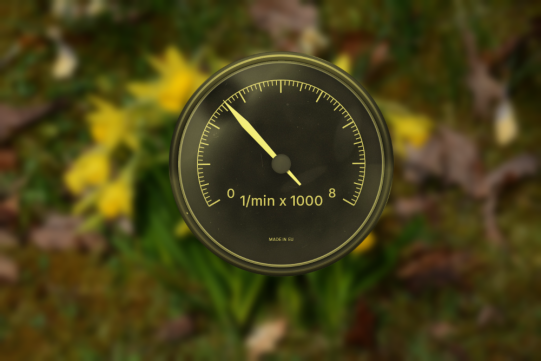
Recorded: 2600; rpm
